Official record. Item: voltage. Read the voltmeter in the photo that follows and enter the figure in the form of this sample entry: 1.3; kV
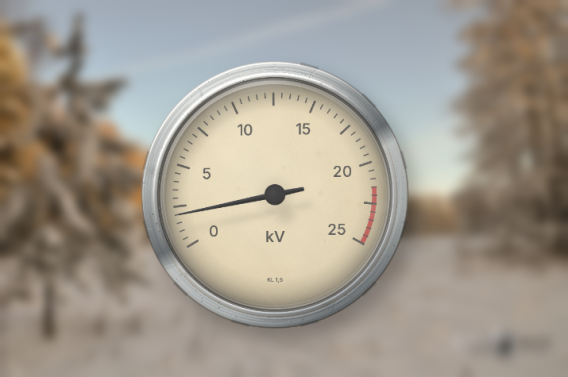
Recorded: 2; kV
